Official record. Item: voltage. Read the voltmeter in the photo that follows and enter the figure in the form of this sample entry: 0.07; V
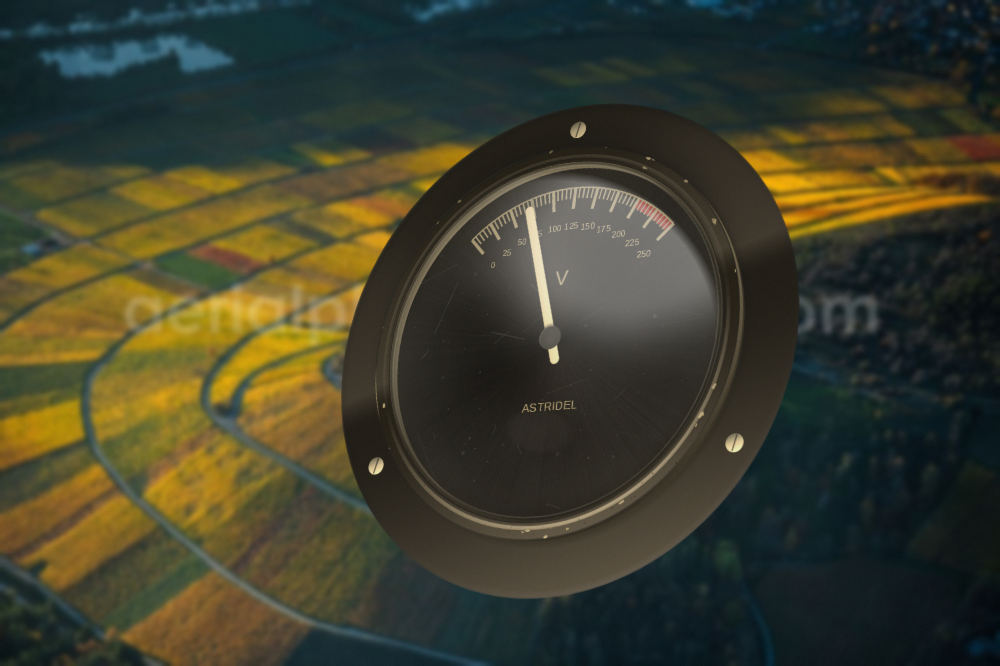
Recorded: 75; V
